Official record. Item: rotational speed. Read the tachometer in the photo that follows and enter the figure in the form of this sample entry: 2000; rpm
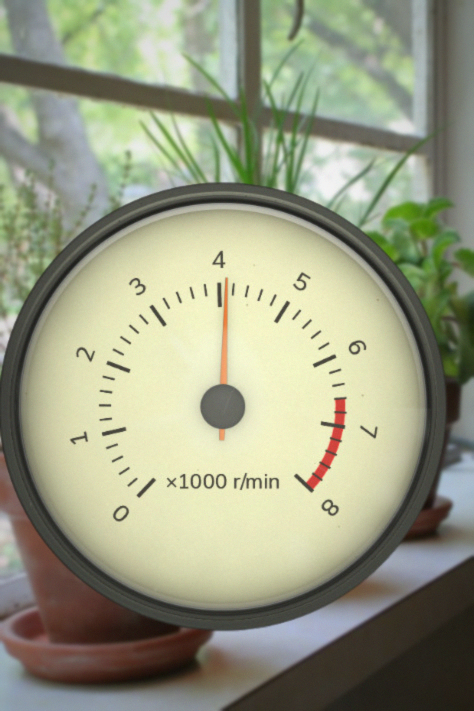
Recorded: 4100; rpm
